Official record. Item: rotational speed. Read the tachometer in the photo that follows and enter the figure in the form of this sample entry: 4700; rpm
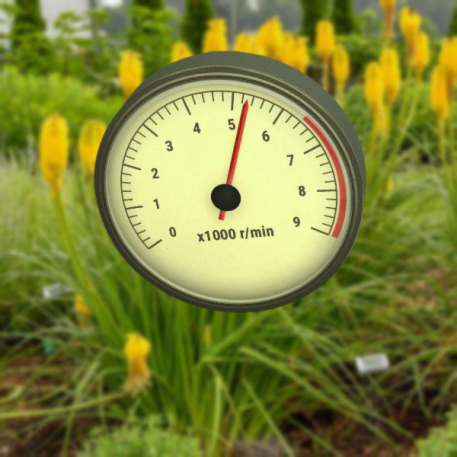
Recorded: 5300; rpm
